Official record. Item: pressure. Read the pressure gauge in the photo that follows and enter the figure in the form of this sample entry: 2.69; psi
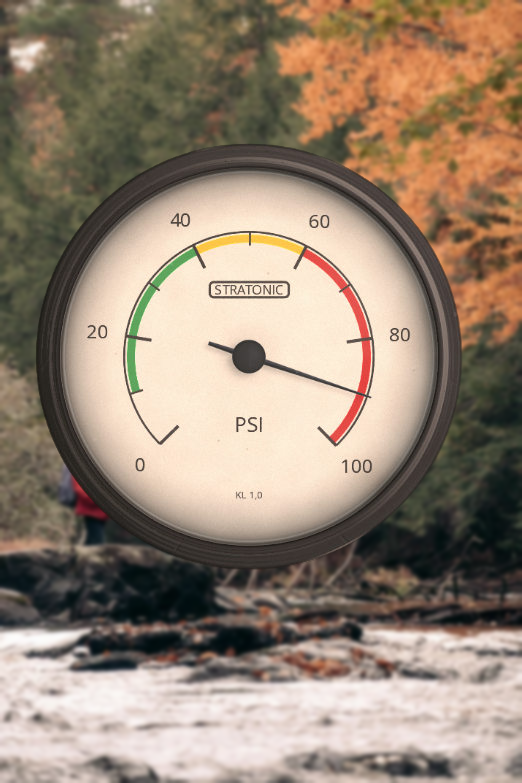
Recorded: 90; psi
